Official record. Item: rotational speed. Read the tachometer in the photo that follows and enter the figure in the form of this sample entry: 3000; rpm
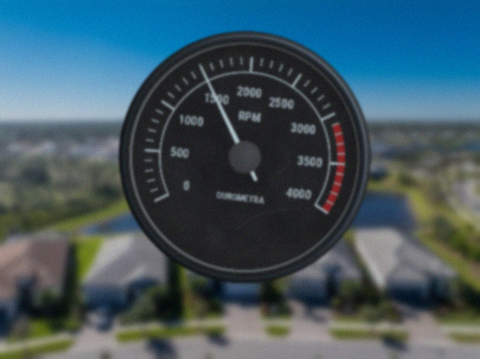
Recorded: 1500; rpm
